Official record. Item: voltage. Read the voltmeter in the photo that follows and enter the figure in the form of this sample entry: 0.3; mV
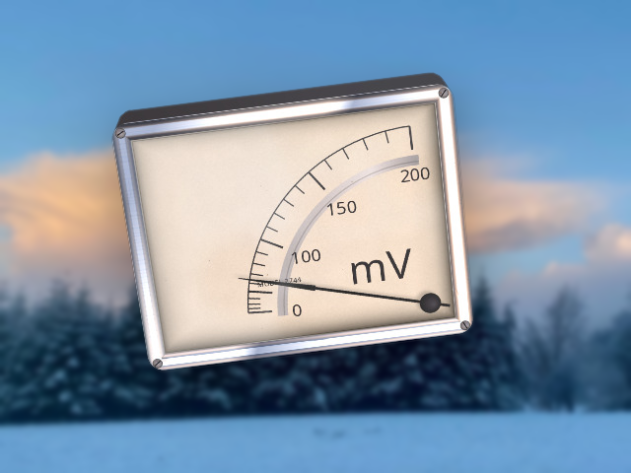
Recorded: 65; mV
